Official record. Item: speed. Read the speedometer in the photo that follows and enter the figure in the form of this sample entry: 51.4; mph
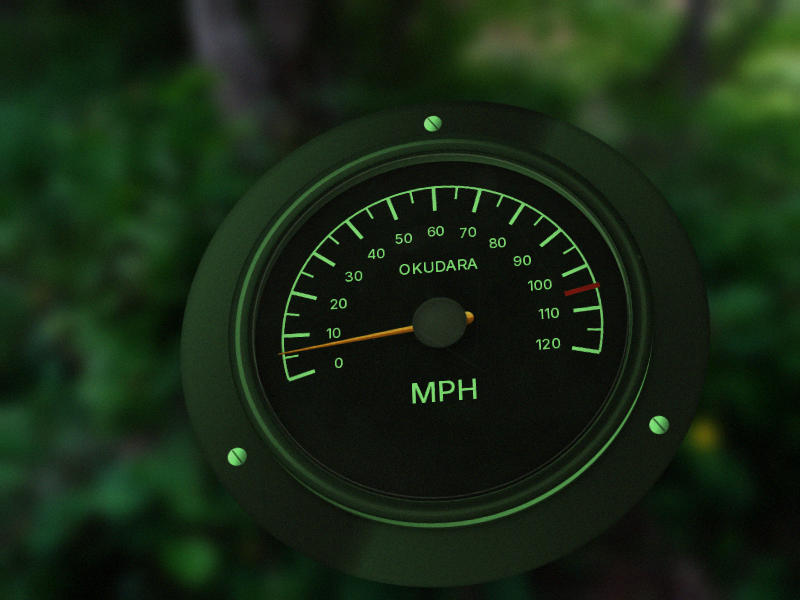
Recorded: 5; mph
